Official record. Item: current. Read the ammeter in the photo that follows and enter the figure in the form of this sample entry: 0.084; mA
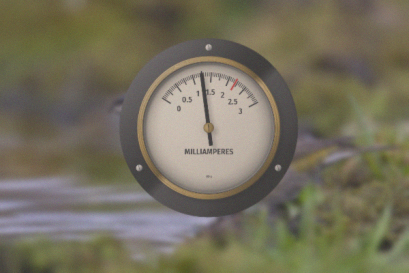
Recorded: 1.25; mA
